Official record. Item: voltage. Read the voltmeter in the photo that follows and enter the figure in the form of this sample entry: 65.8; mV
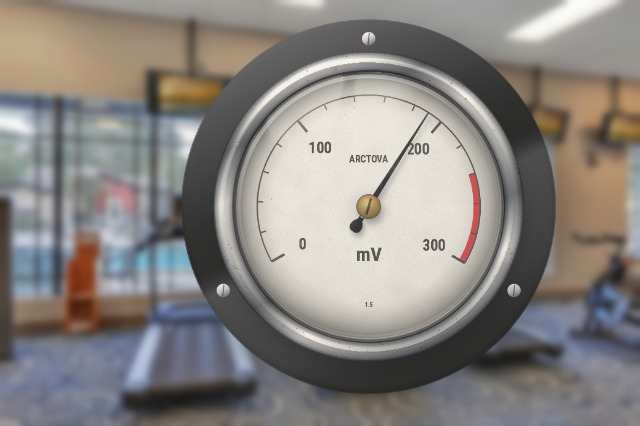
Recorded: 190; mV
